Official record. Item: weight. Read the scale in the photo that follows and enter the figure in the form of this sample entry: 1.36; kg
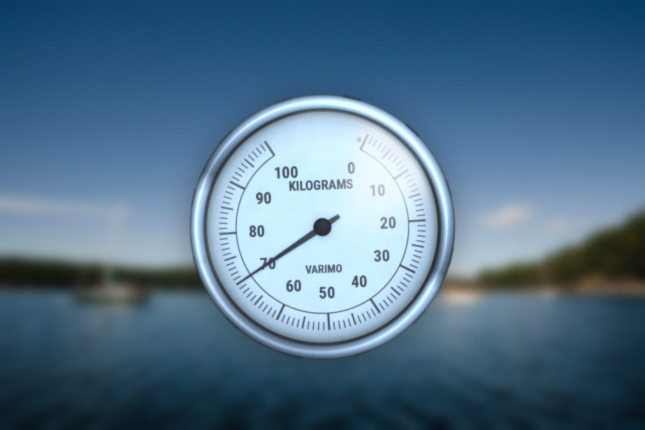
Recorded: 70; kg
